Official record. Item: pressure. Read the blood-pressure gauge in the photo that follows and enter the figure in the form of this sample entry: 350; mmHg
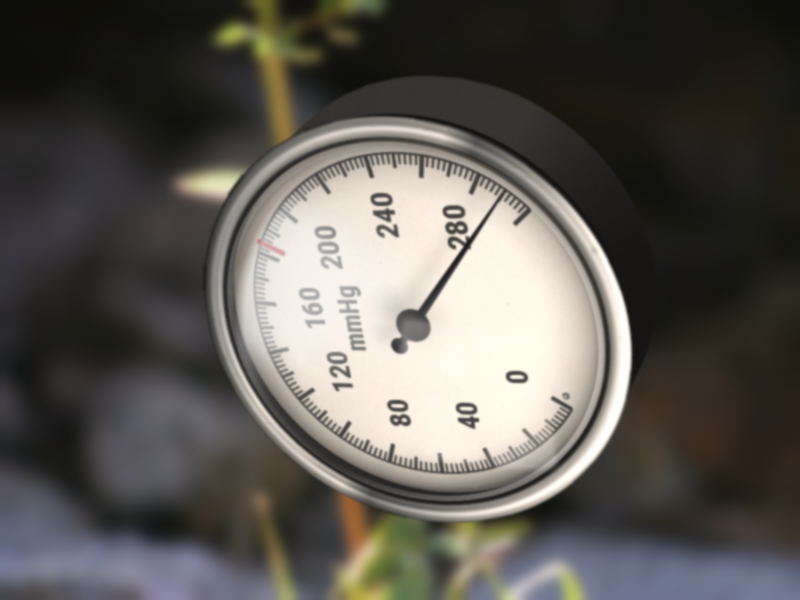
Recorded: 290; mmHg
